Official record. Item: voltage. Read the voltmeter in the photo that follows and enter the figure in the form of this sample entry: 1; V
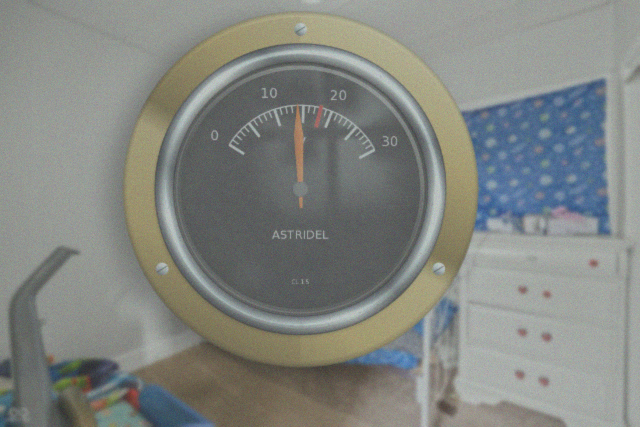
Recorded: 14; V
